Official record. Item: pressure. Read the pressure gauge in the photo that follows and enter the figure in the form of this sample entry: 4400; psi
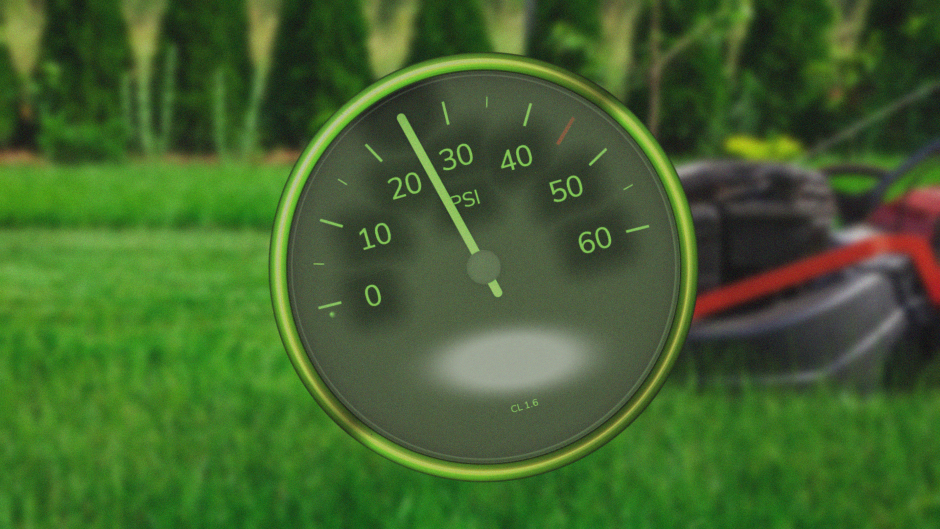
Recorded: 25; psi
